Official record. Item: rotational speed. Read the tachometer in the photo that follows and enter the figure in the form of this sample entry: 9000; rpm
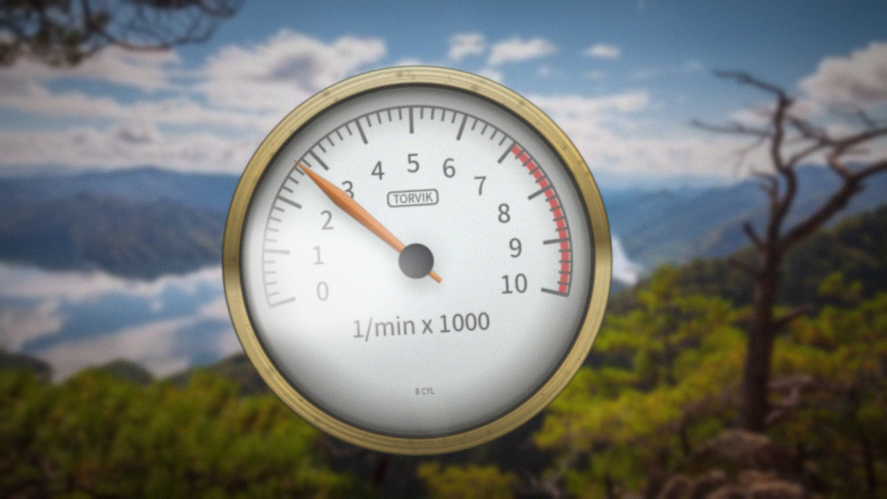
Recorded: 2700; rpm
